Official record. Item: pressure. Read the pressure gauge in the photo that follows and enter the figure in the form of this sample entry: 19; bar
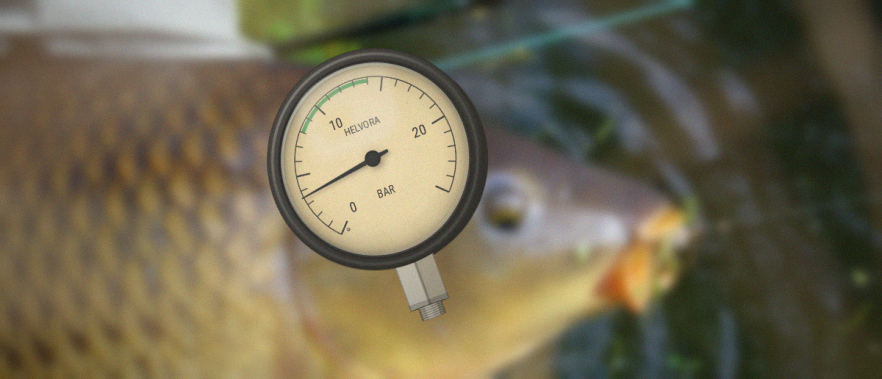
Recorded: 3.5; bar
